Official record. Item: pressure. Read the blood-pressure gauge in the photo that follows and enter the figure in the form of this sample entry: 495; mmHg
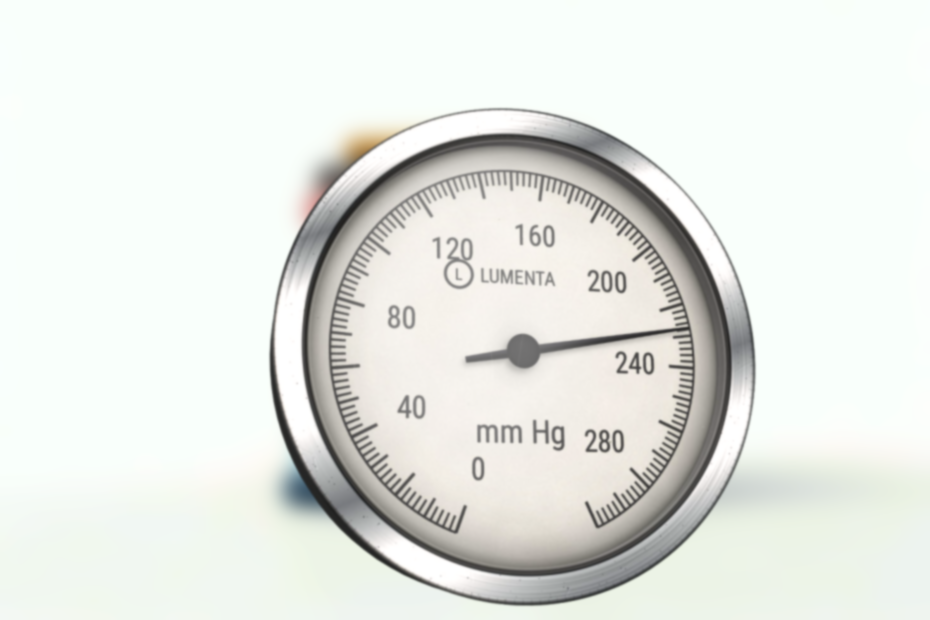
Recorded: 228; mmHg
